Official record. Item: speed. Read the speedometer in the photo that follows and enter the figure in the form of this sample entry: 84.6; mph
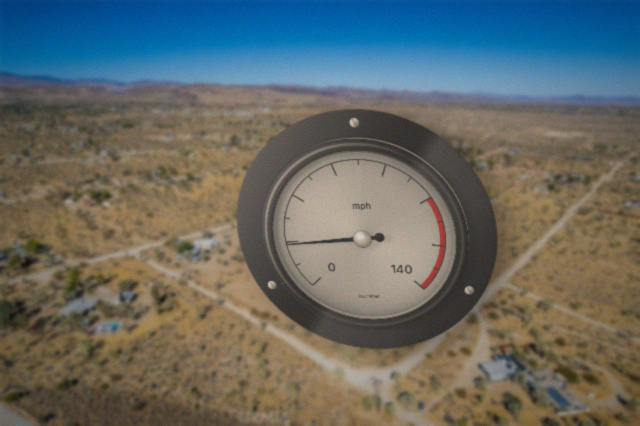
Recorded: 20; mph
